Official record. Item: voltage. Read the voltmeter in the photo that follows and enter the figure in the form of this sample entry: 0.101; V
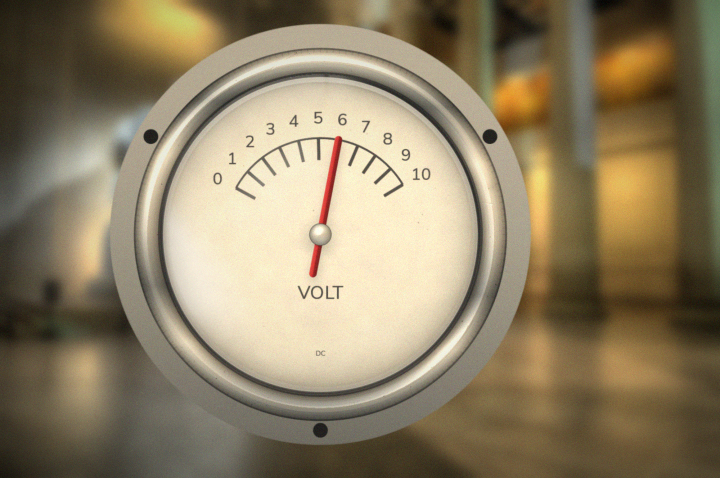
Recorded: 6; V
